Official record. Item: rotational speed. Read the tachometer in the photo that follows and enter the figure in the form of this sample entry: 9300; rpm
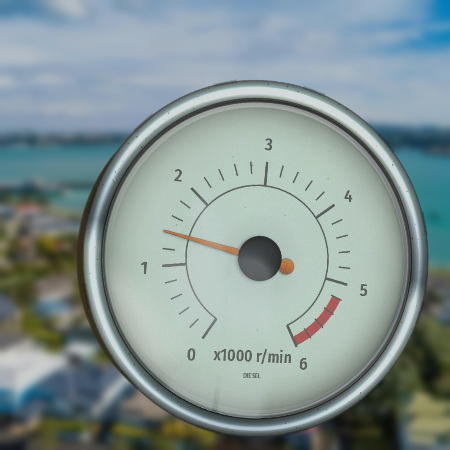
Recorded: 1400; rpm
